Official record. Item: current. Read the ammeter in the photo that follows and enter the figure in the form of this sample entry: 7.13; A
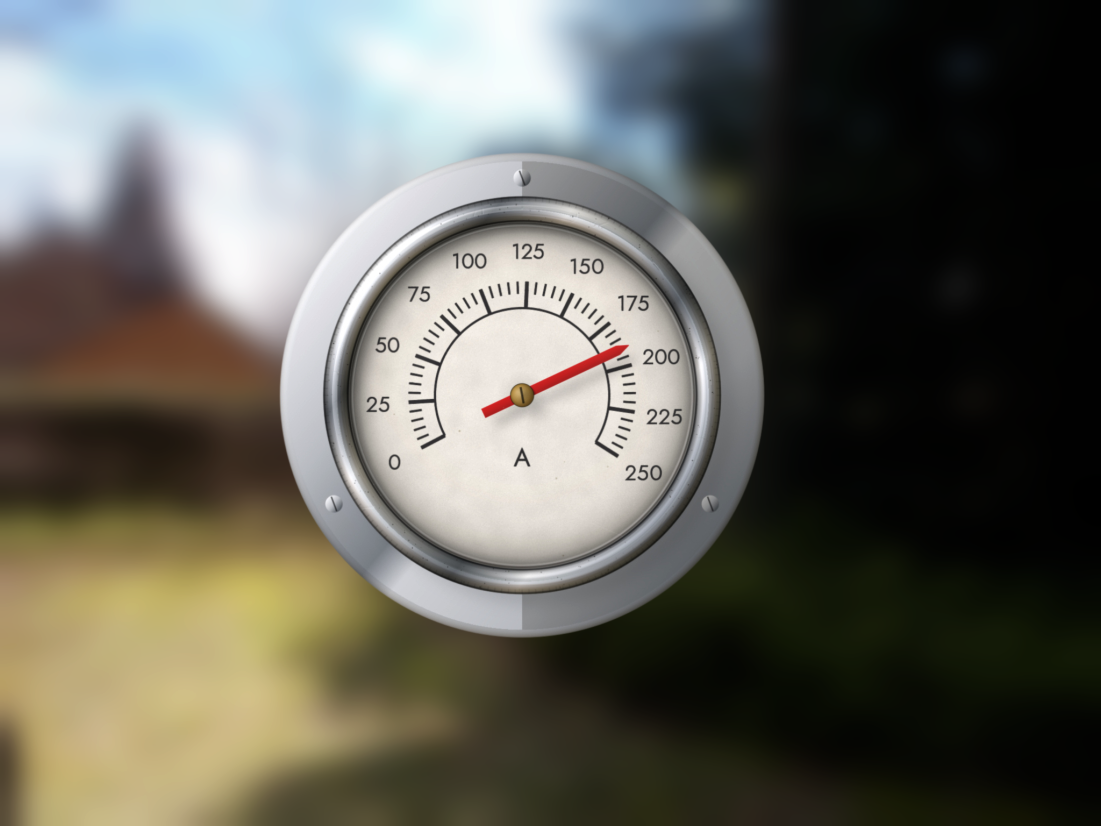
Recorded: 190; A
